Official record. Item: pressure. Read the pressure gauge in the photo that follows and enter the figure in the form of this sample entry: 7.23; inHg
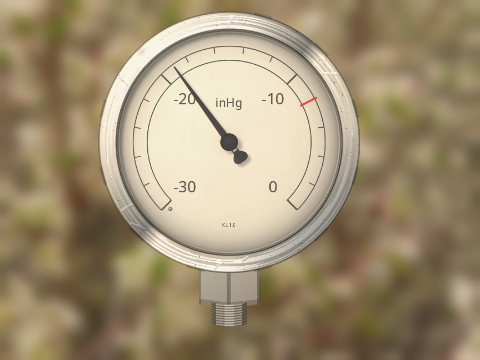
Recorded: -19; inHg
